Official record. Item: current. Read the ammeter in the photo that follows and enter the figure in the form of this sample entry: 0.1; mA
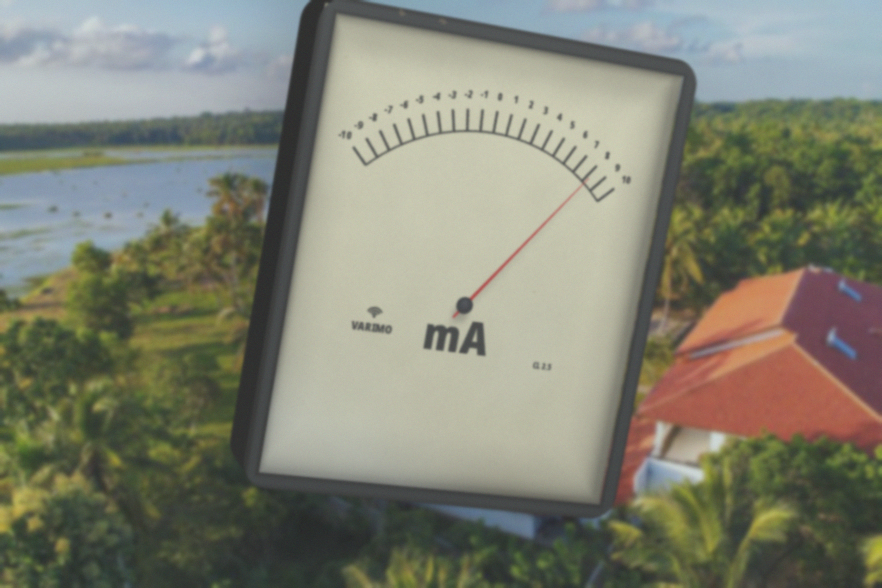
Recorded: 8; mA
